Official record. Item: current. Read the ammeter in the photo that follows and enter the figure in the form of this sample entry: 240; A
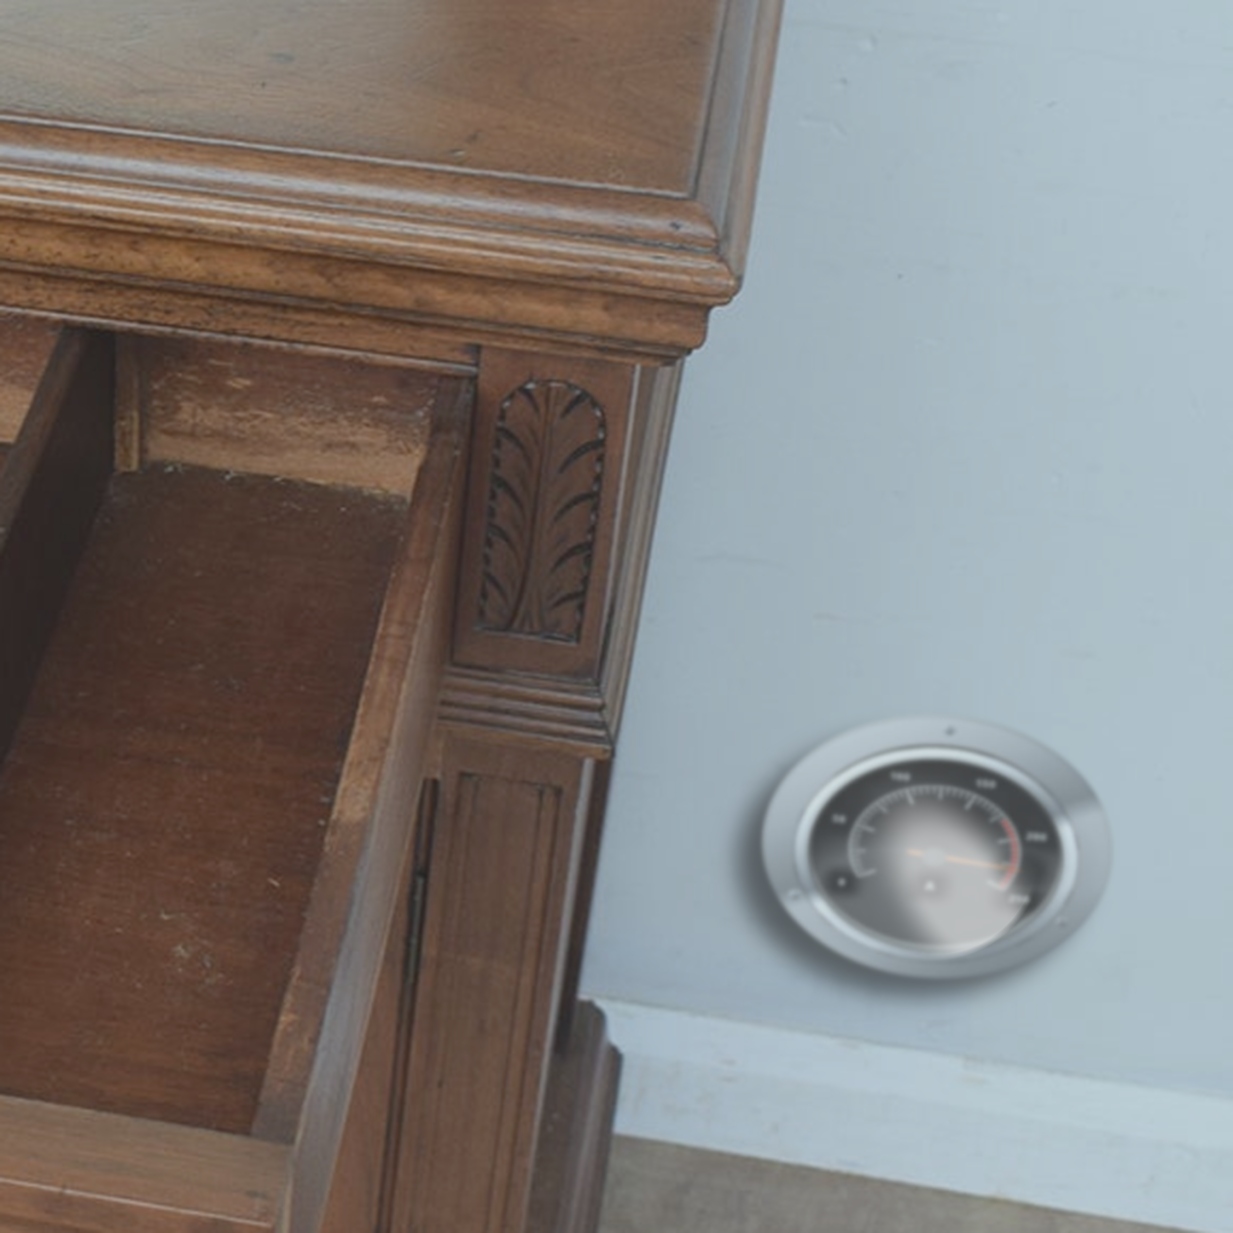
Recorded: 225; A
